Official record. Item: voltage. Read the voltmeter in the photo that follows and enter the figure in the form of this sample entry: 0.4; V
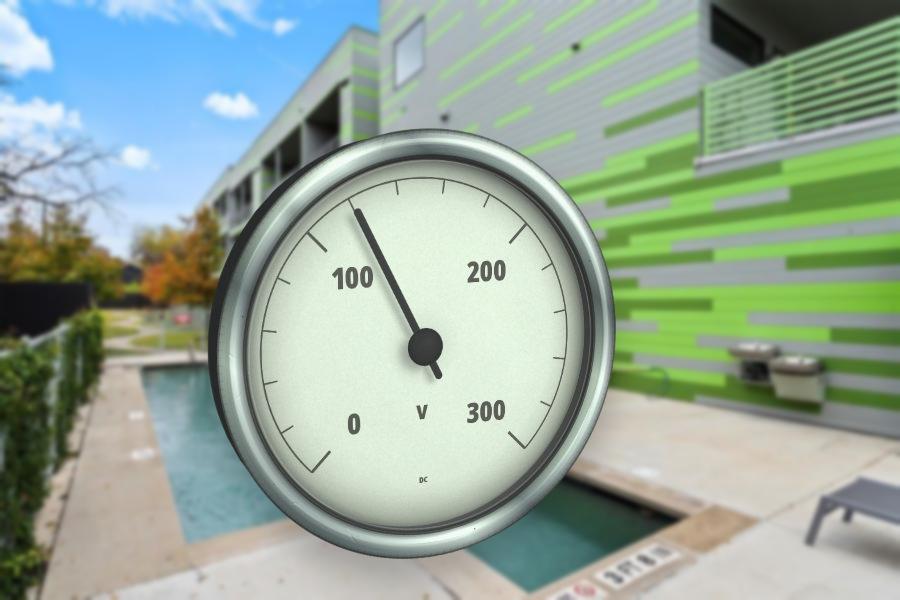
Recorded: 120; V
